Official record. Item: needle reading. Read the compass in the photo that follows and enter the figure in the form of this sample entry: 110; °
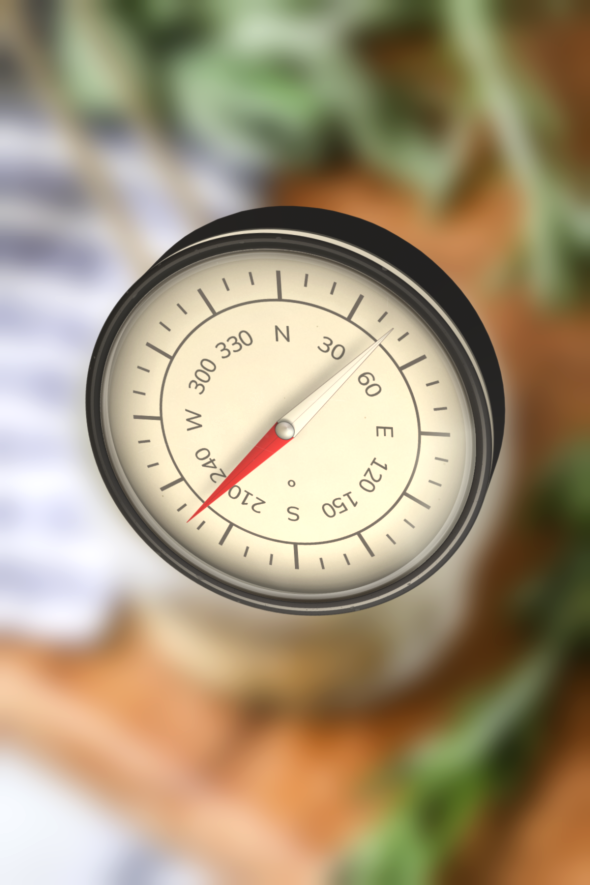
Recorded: 225; °
